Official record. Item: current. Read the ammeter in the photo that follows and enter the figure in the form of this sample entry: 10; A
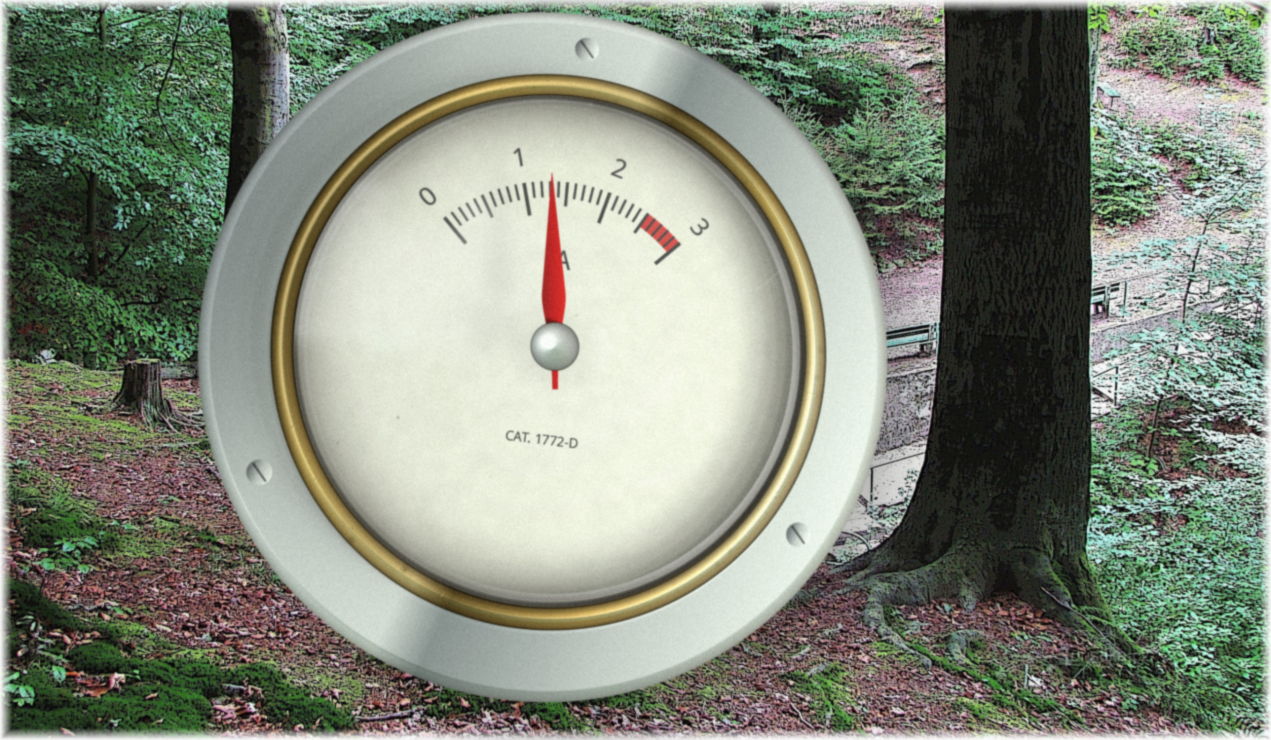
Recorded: 1.3; A
